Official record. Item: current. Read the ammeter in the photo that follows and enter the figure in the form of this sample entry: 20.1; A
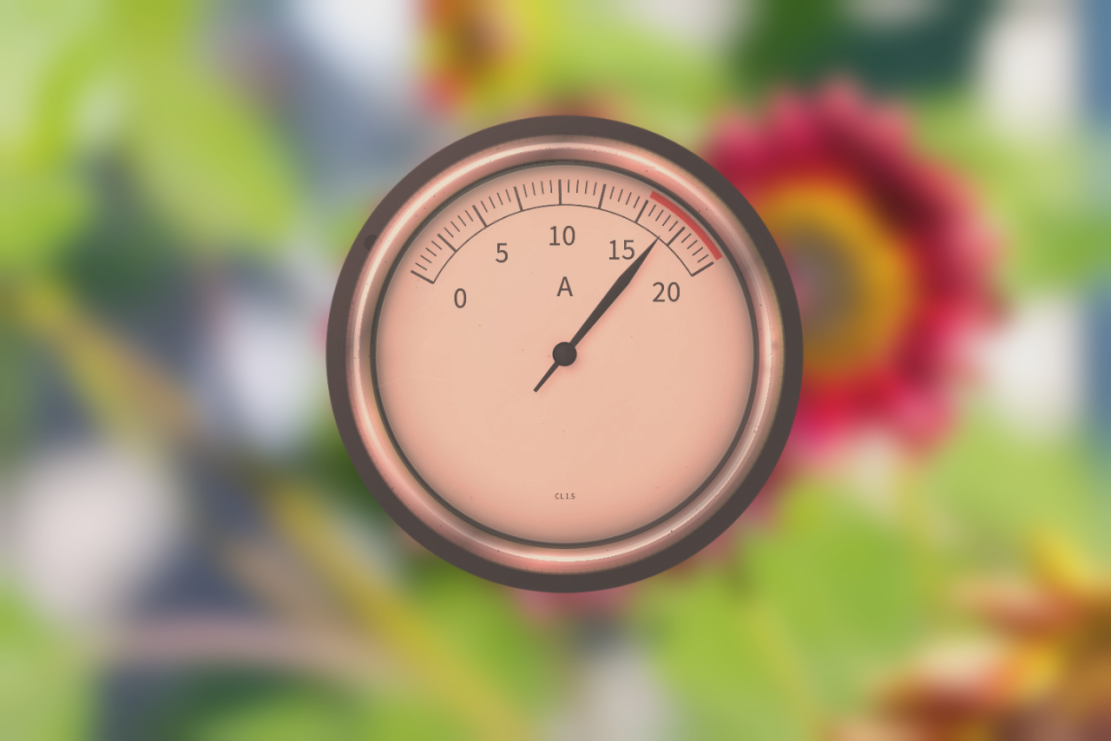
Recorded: 16.75; A
